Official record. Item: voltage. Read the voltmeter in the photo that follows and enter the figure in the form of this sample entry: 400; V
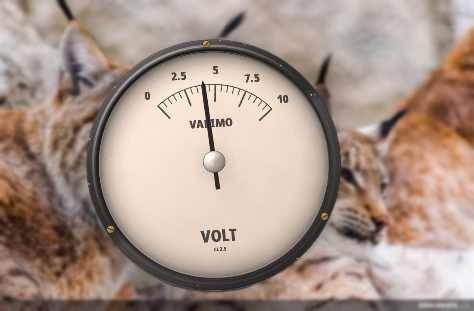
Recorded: 4; V
